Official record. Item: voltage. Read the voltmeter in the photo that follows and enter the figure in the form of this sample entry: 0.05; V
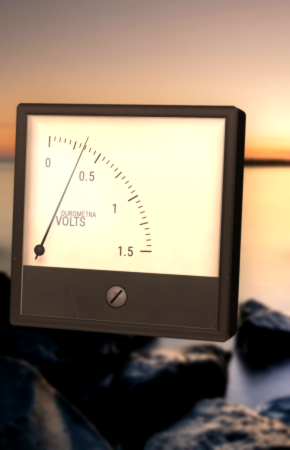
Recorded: 0.35; V
